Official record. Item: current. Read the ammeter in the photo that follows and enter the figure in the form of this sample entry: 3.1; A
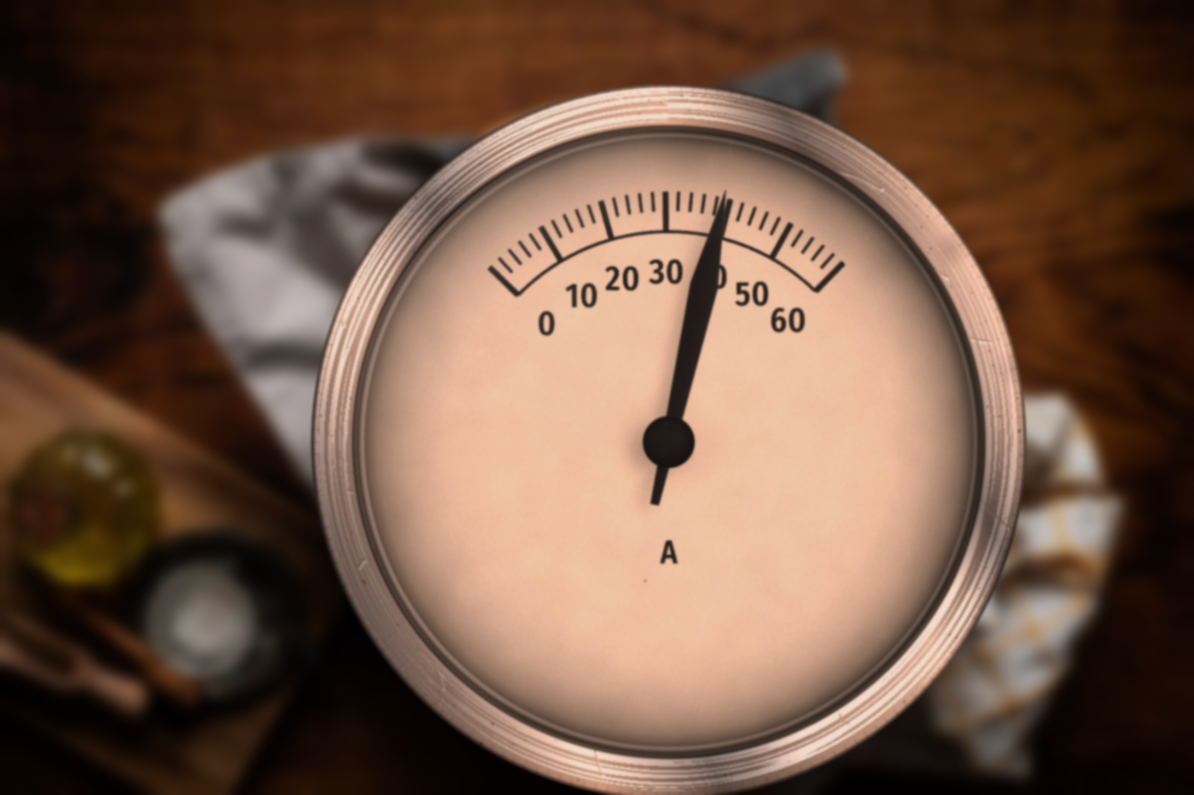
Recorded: 39; A
